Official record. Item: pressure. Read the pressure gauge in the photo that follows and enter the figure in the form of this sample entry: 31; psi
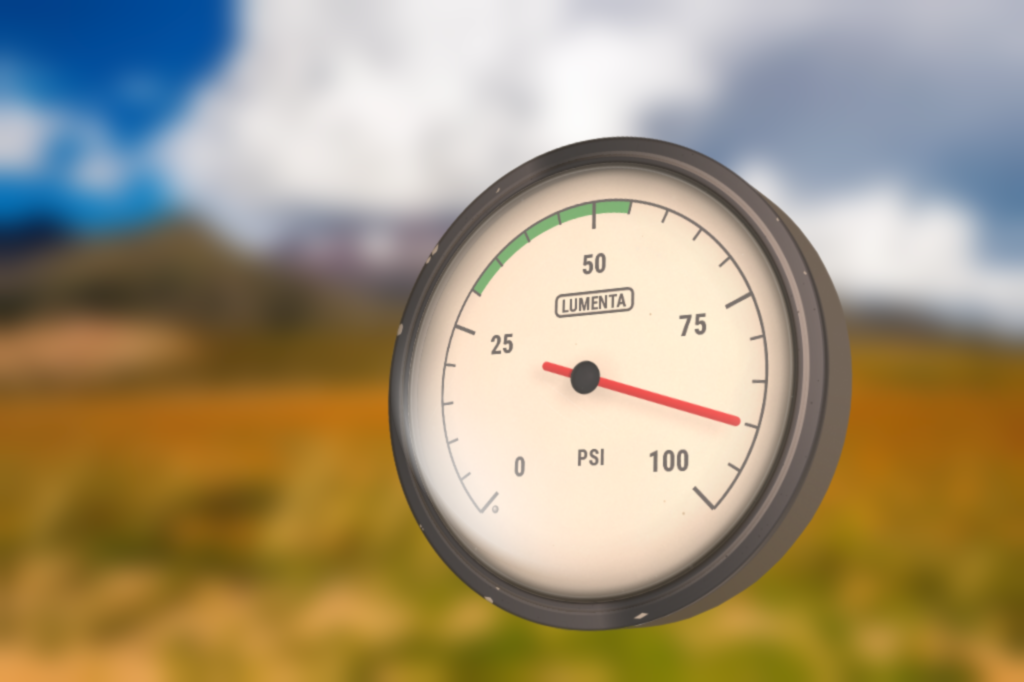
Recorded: 90; psi
